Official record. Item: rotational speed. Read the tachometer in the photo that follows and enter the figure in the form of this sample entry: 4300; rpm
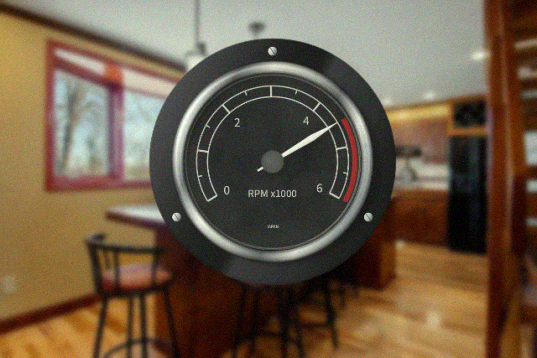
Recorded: 4500; rpm
